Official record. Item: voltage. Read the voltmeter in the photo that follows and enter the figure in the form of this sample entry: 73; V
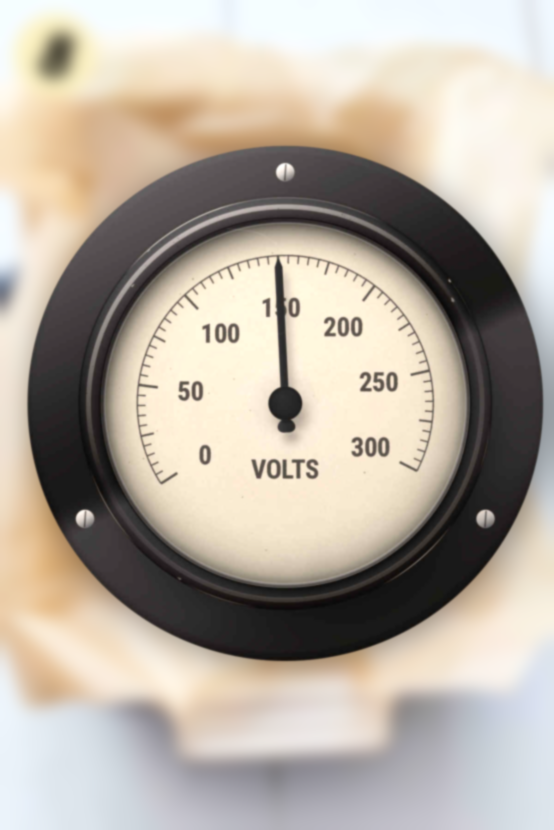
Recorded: 150; V
